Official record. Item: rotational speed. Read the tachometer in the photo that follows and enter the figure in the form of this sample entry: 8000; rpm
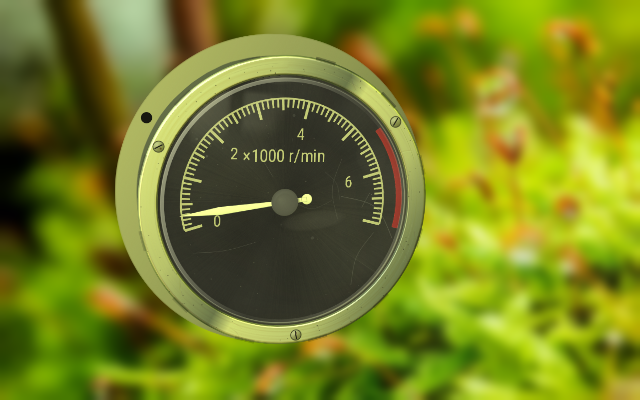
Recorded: 300; rpm
